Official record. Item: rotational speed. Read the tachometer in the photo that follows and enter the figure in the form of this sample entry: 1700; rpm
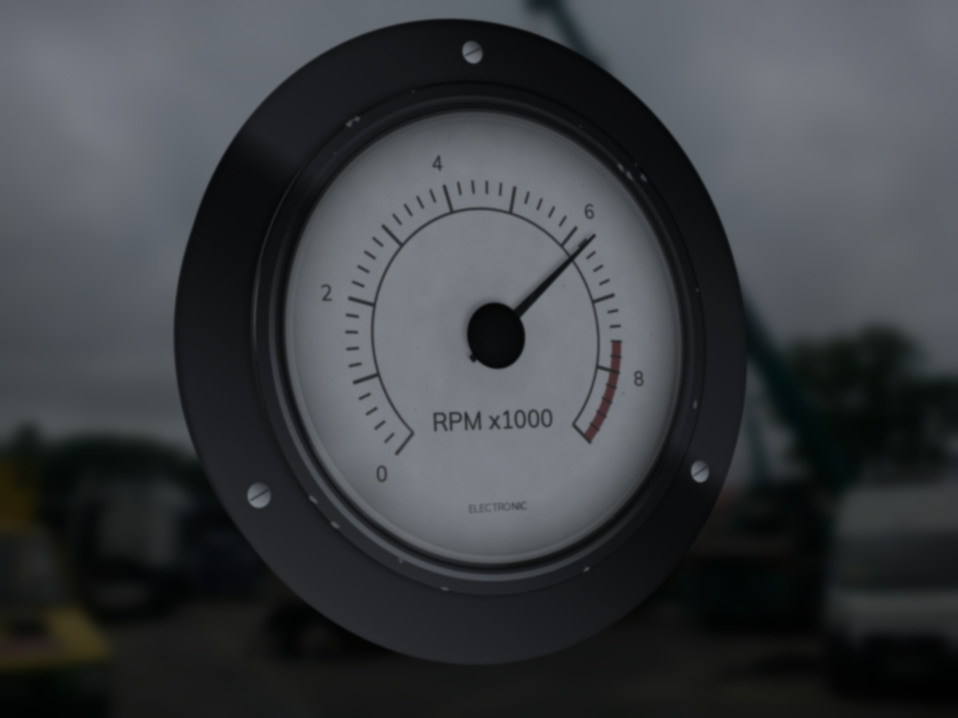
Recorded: 6200; rpm
